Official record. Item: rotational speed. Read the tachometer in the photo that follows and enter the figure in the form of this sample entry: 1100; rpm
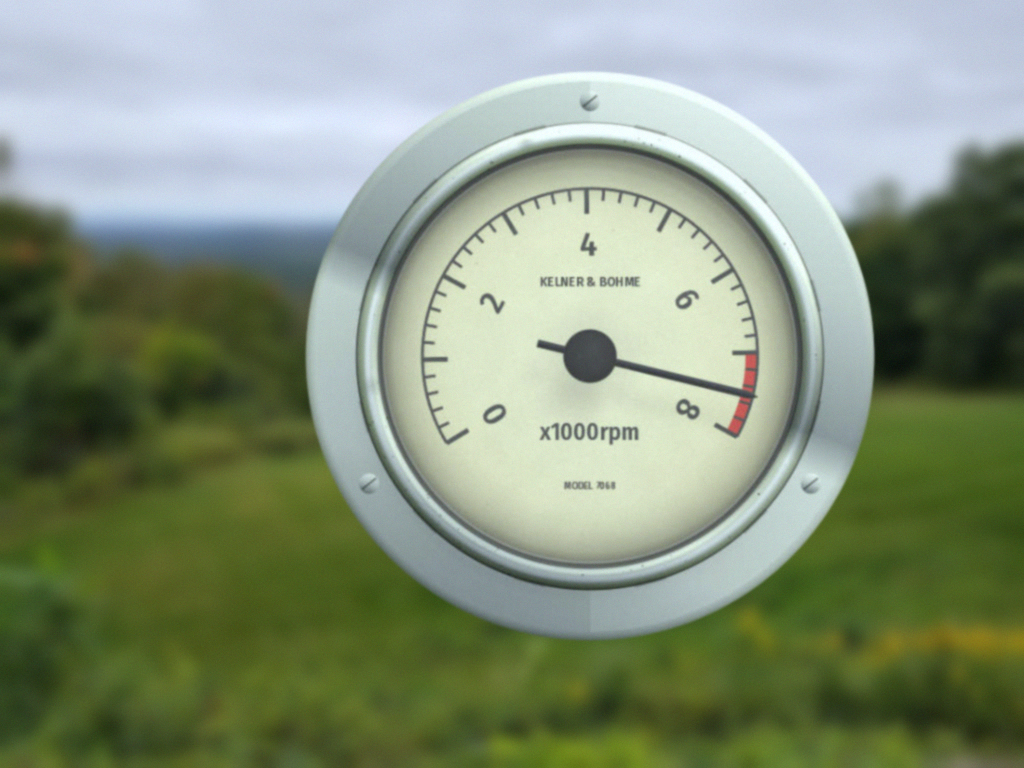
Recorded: 7500; rpm
